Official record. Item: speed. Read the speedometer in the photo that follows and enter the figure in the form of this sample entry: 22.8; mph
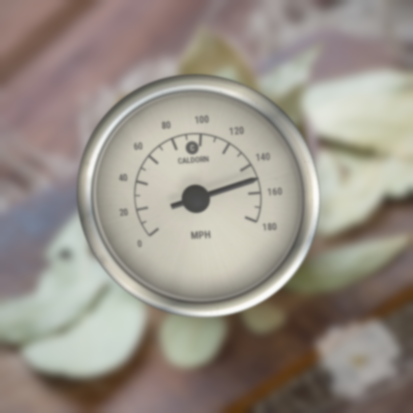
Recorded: 150; mph
